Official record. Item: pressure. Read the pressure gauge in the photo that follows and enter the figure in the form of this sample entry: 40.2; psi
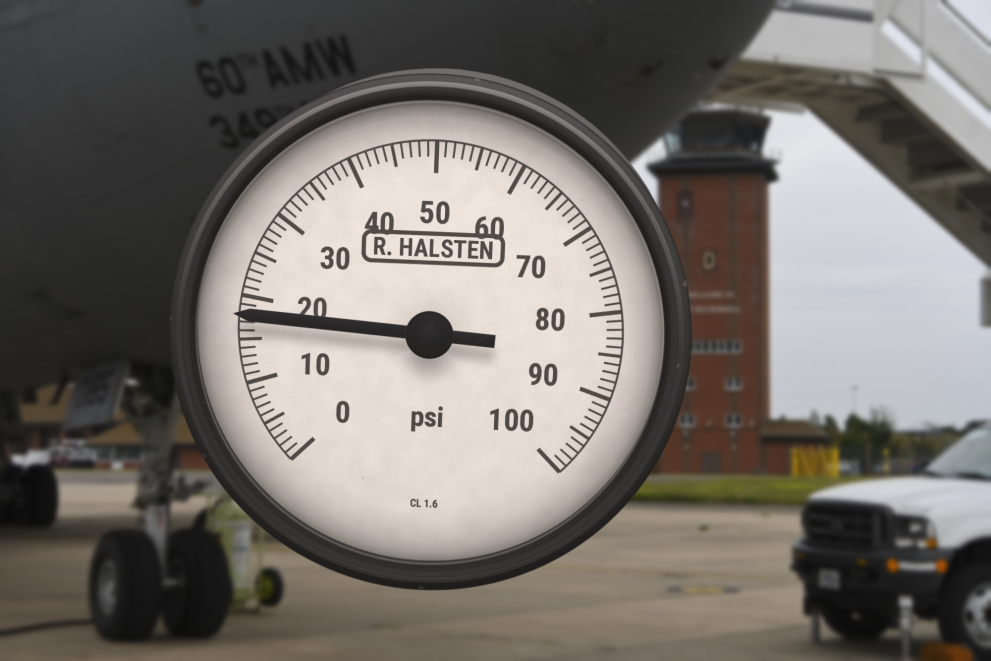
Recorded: 18; psi
